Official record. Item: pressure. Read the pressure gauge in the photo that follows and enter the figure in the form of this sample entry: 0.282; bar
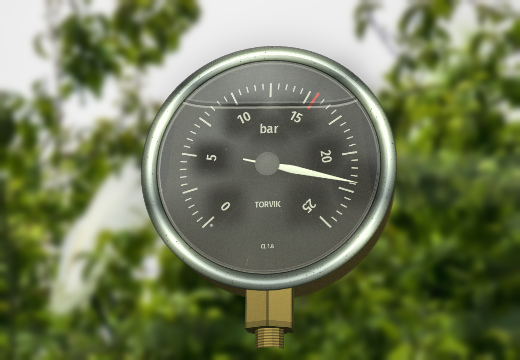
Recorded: 22; bar
